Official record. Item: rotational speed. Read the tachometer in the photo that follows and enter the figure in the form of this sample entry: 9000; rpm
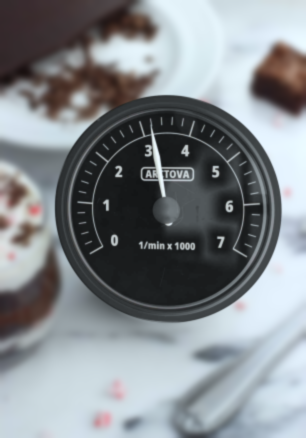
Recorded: 3200; rpm
